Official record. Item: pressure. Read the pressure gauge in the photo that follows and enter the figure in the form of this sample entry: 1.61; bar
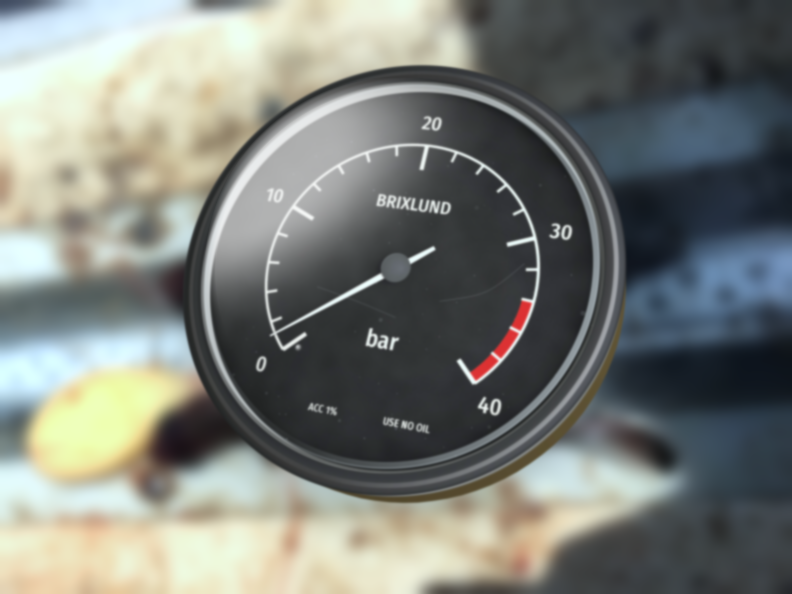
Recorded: 1; bar
